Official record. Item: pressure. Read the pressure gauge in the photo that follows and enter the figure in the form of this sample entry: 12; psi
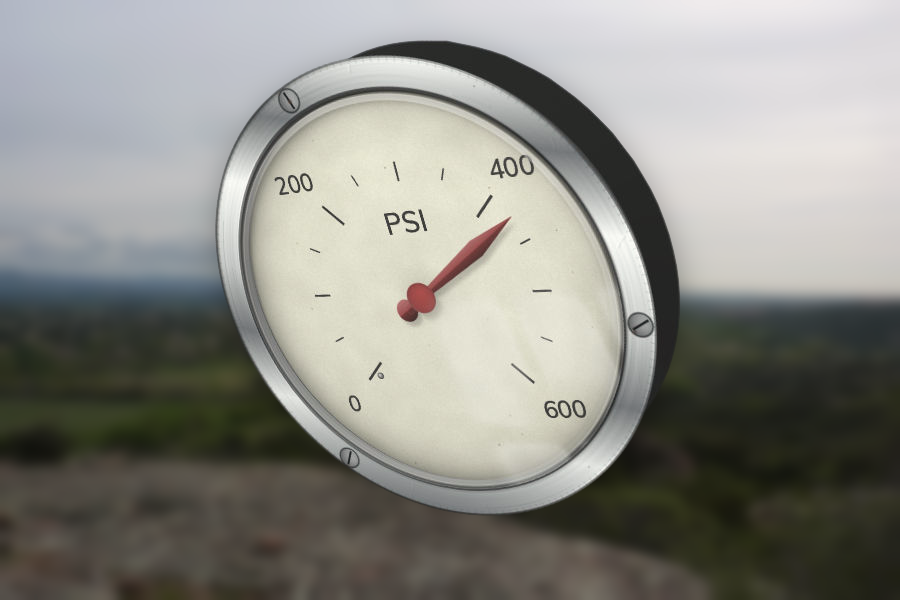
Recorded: 425; psi
